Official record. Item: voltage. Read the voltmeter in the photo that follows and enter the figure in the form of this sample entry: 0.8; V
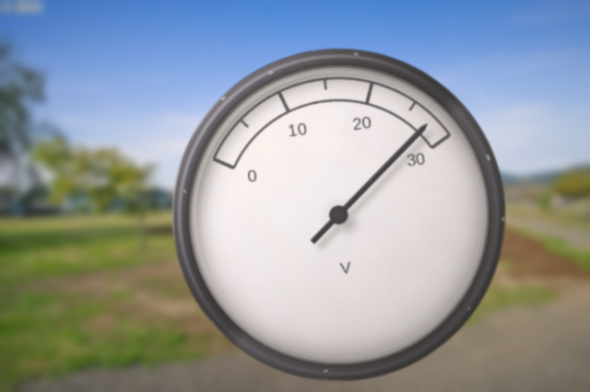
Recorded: 27.5; V
